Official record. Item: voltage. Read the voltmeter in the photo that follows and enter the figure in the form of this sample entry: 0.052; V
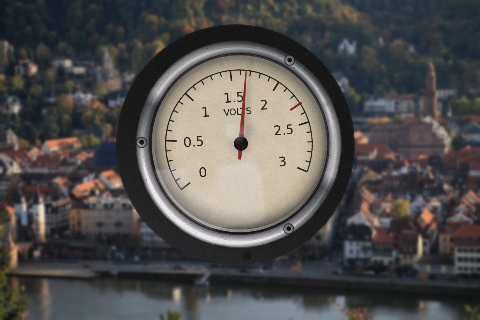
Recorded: 1.65; V
